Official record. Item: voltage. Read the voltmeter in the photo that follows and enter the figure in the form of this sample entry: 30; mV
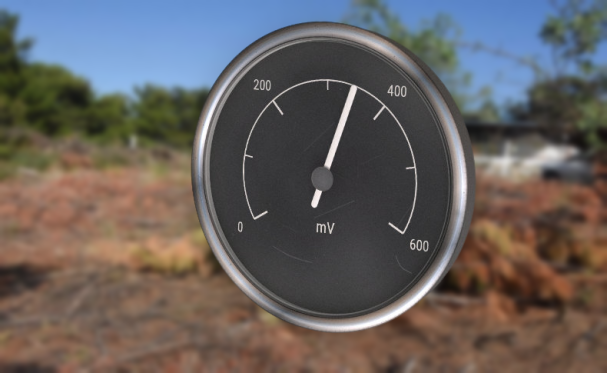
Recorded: 350; mV
